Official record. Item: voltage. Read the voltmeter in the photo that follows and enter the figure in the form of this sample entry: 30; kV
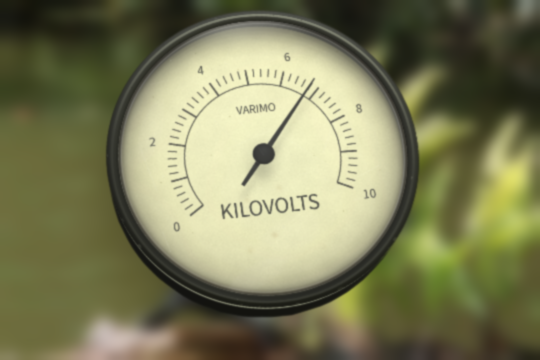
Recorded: 6.8; kV
